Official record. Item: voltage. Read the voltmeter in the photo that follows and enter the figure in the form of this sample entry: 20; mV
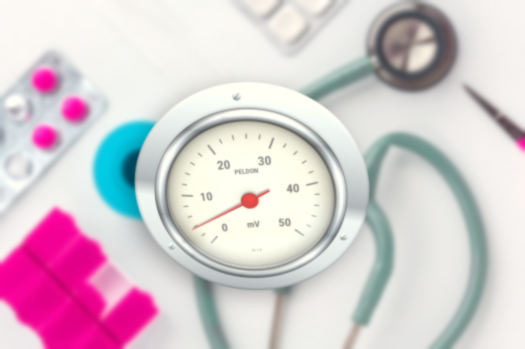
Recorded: 4; mV
